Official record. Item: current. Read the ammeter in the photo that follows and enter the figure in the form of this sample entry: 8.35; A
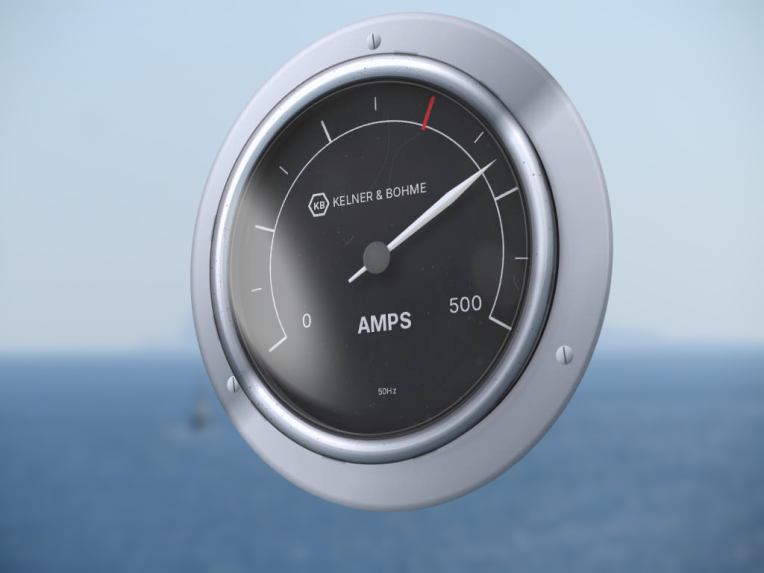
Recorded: 375; A
